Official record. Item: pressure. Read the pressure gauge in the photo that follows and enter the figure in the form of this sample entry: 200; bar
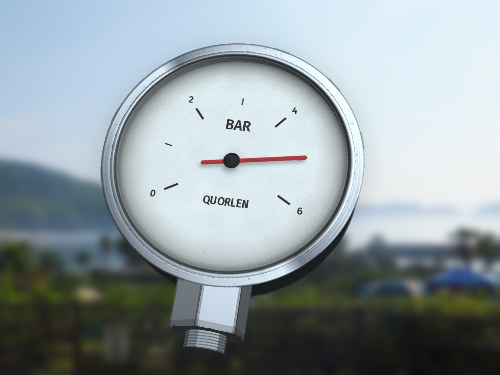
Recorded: 5; bar
